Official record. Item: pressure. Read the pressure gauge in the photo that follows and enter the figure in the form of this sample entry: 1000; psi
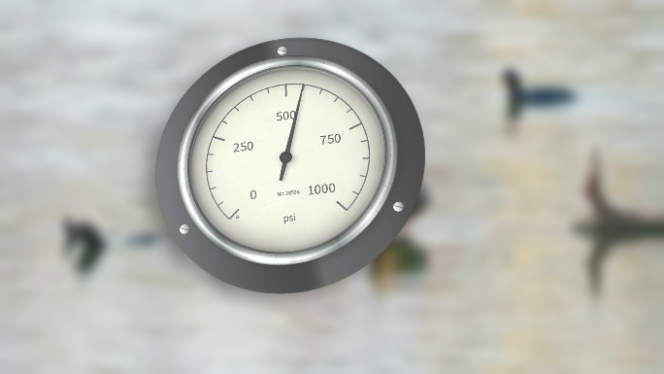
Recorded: 550; psi
